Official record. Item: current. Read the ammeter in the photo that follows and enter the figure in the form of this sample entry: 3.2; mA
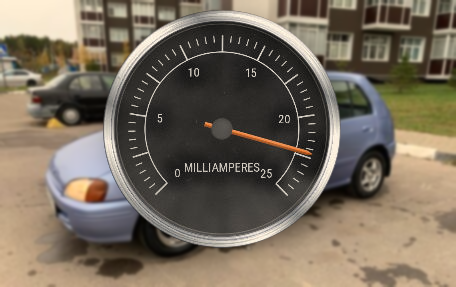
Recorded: 22.25; mA
